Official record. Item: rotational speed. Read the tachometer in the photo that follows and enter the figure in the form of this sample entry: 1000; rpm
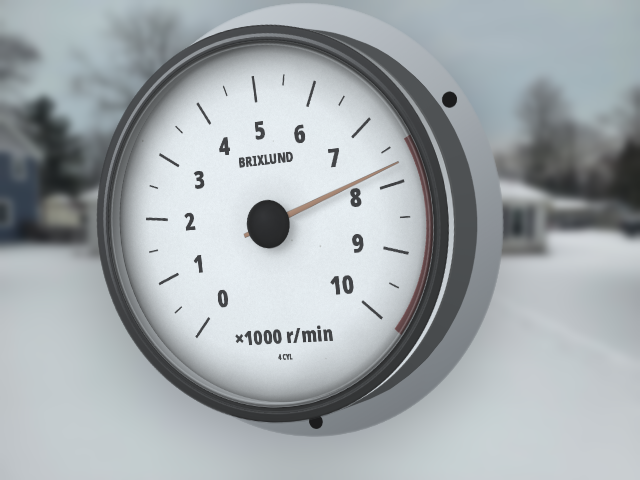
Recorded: 7750; rpm
